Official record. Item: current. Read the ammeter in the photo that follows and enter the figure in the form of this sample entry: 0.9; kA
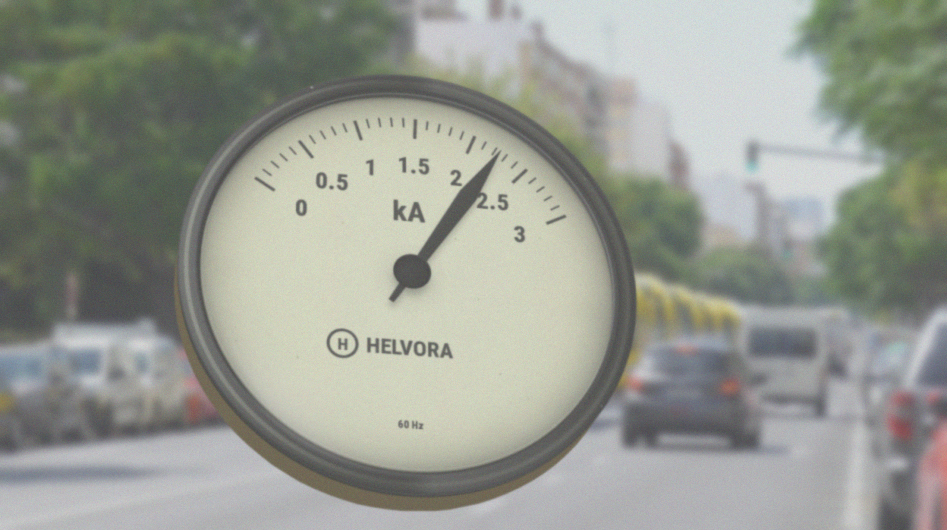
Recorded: 2.25; kA
